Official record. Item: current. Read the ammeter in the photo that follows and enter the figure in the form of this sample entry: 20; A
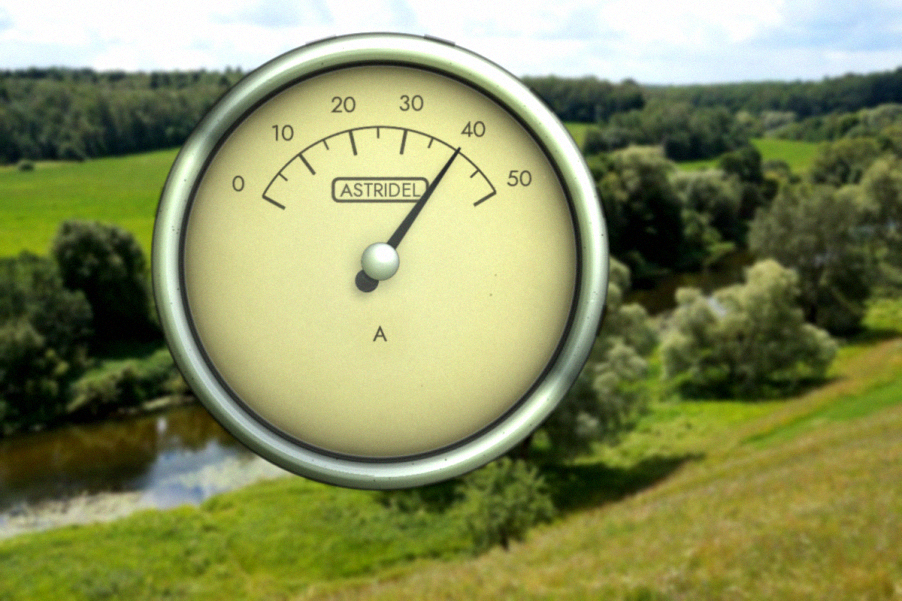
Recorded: 40; A
